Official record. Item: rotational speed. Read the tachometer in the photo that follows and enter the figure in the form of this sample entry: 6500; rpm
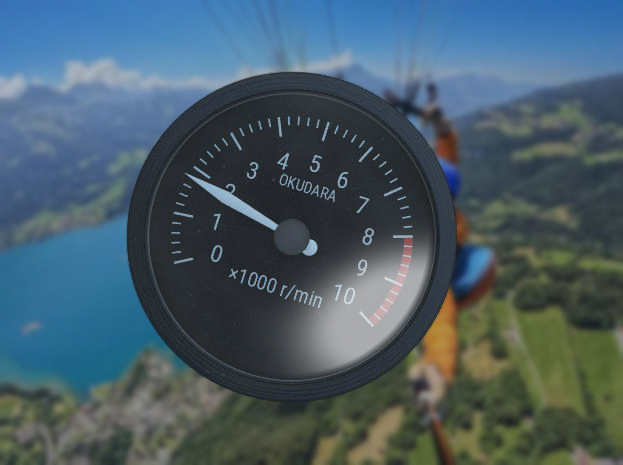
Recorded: 1800; rpm
